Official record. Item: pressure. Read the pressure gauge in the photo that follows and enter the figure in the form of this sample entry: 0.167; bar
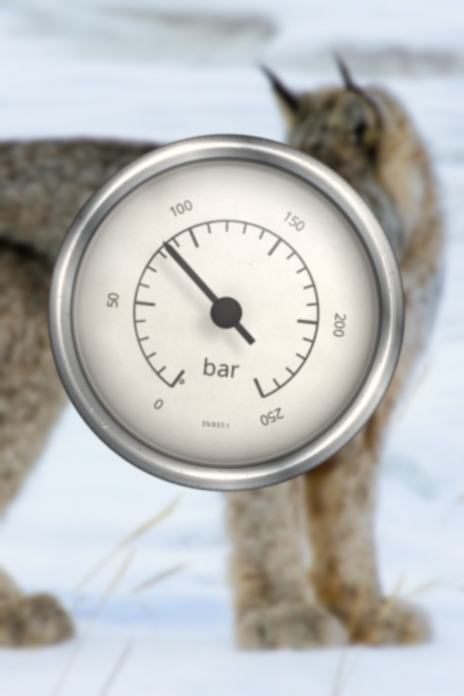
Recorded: 85; bar
